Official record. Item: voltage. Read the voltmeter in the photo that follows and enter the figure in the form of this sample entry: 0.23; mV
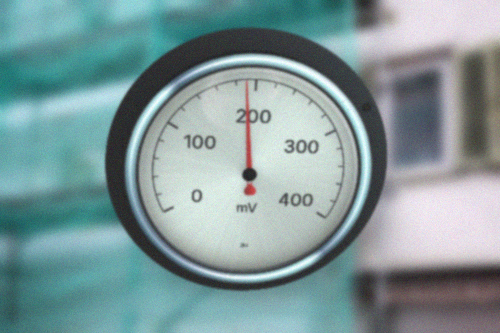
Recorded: 190; mV
